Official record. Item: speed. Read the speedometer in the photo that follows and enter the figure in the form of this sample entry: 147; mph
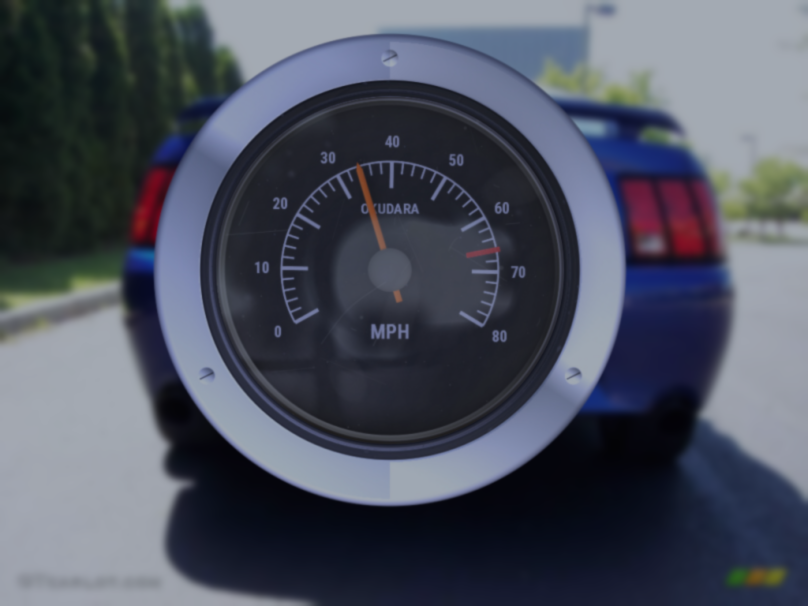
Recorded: 34; mph
